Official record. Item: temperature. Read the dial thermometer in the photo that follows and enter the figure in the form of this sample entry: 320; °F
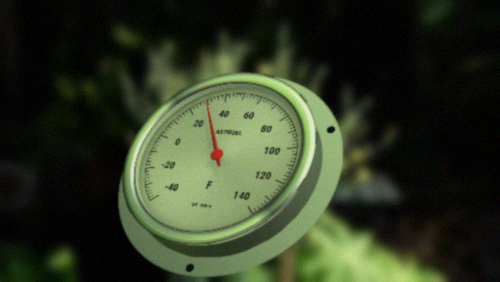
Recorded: 30; °F
